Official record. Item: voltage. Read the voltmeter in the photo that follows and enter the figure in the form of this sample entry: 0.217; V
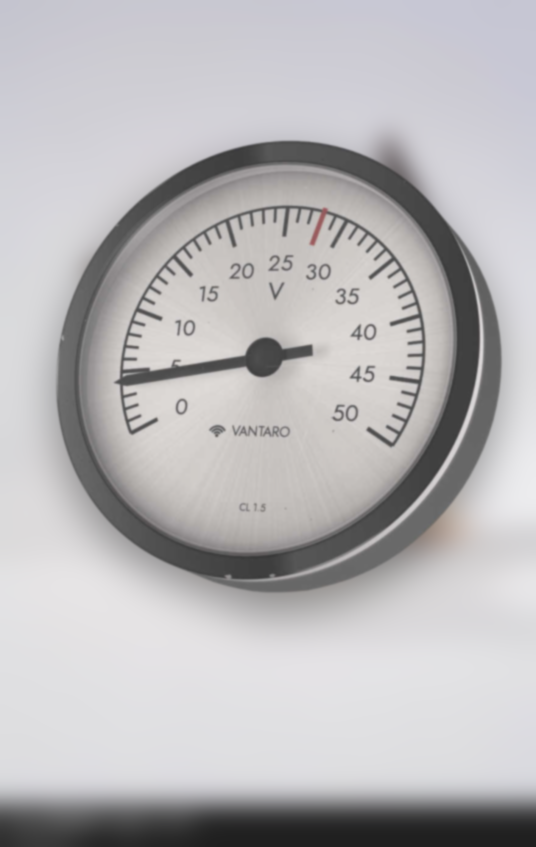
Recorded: 4; V
